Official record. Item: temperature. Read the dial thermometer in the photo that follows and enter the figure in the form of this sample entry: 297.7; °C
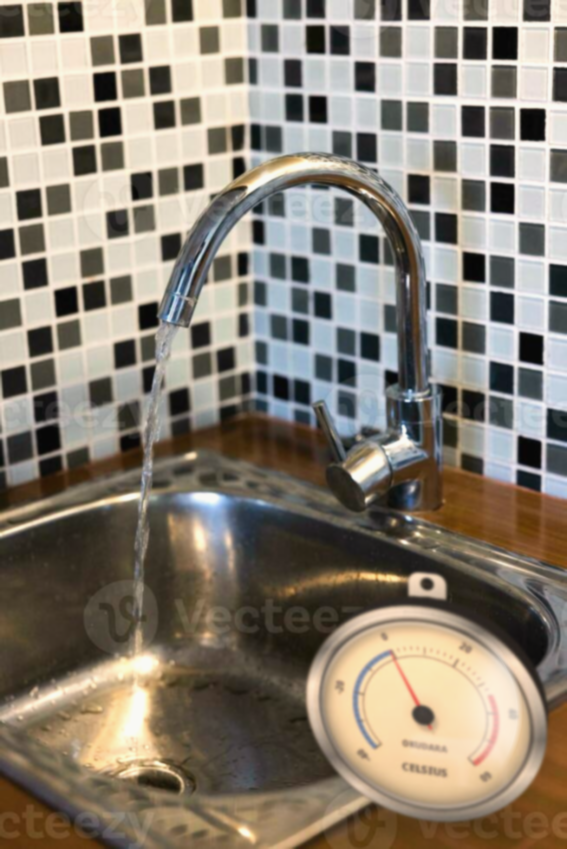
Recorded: 0; °C
